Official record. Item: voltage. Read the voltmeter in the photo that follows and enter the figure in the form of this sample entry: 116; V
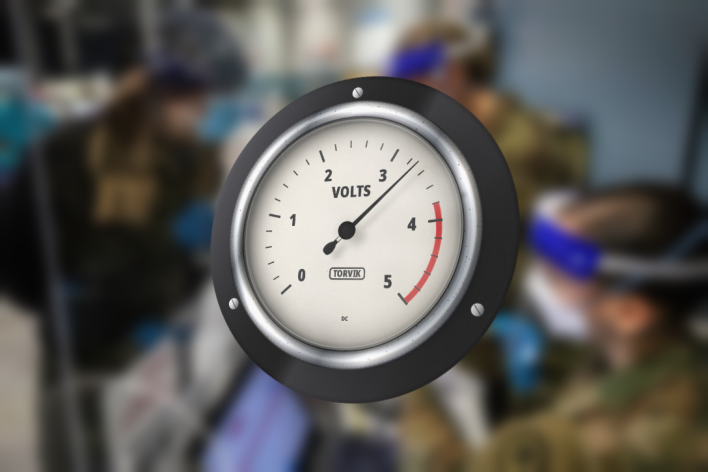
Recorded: 3.3; V
